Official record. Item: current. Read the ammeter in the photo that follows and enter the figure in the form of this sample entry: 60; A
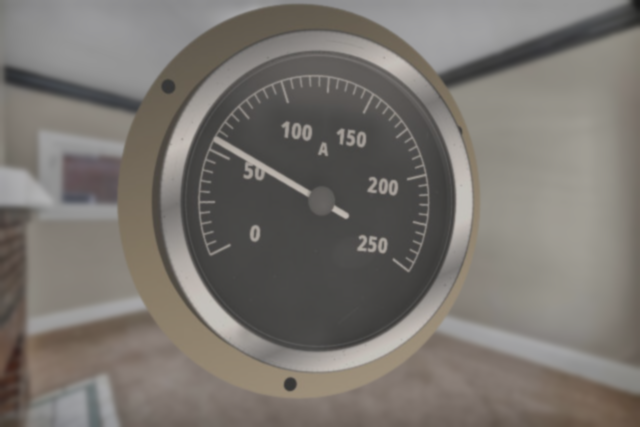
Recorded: 55; A
